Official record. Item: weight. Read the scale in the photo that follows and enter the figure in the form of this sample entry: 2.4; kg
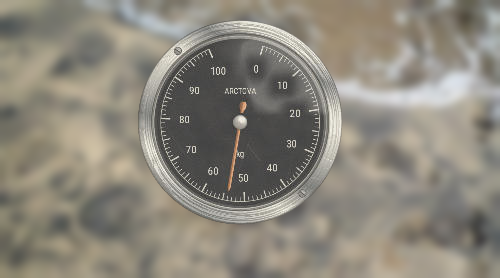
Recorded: 54; kg
